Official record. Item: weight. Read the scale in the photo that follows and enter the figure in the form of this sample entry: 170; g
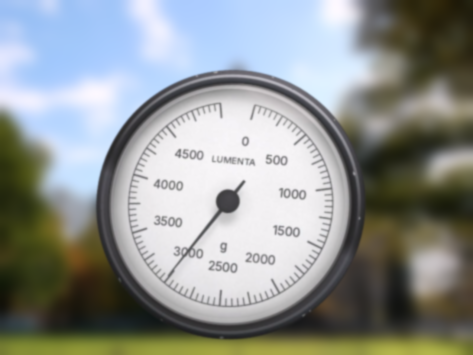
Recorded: 3000; g
